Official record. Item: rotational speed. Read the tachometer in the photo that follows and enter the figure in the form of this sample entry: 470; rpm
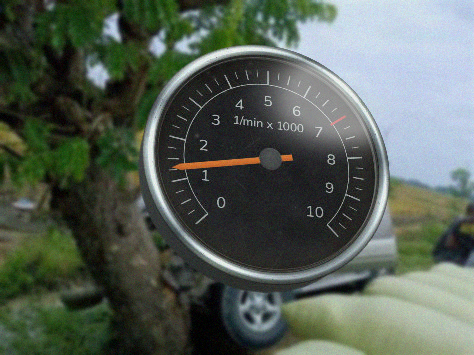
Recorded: 1250; rpm
